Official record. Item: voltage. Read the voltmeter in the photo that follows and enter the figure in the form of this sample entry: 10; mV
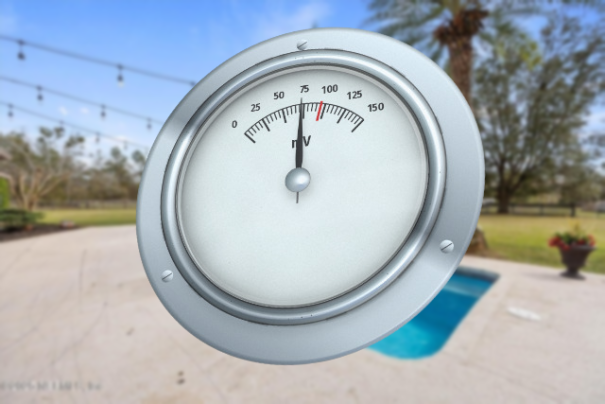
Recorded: 75; mV
